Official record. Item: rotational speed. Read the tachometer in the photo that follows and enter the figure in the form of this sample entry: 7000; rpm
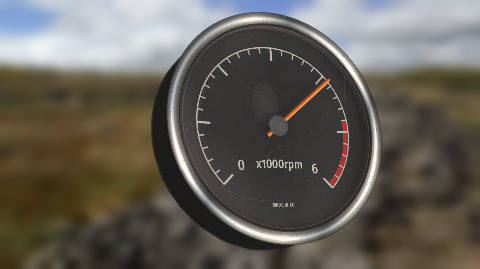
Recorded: 4100; rpm
